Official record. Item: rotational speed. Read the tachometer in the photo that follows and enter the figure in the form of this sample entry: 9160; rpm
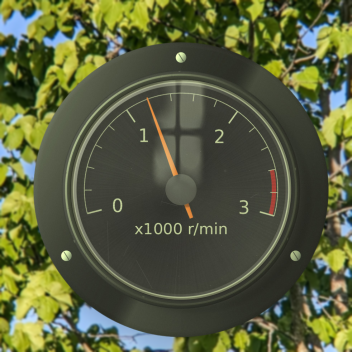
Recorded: 1200; rpm
